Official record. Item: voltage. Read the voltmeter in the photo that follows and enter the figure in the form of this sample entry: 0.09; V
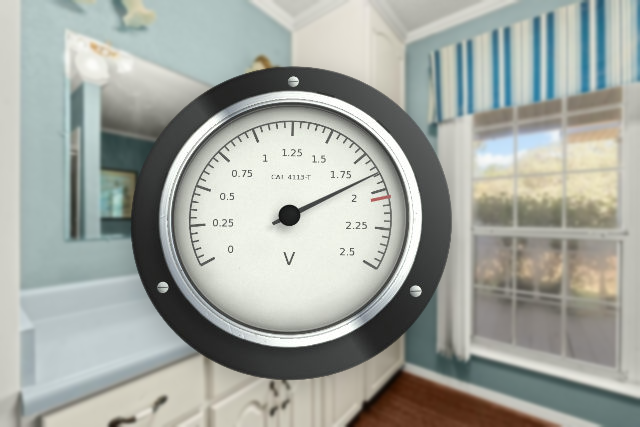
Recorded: 1.9; V
